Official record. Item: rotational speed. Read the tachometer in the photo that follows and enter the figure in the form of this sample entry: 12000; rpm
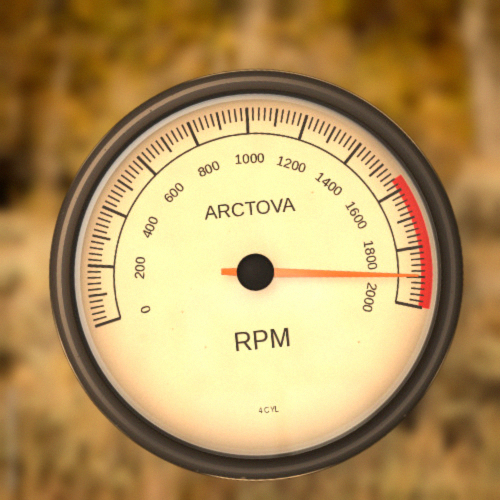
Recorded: 1900; rpm
